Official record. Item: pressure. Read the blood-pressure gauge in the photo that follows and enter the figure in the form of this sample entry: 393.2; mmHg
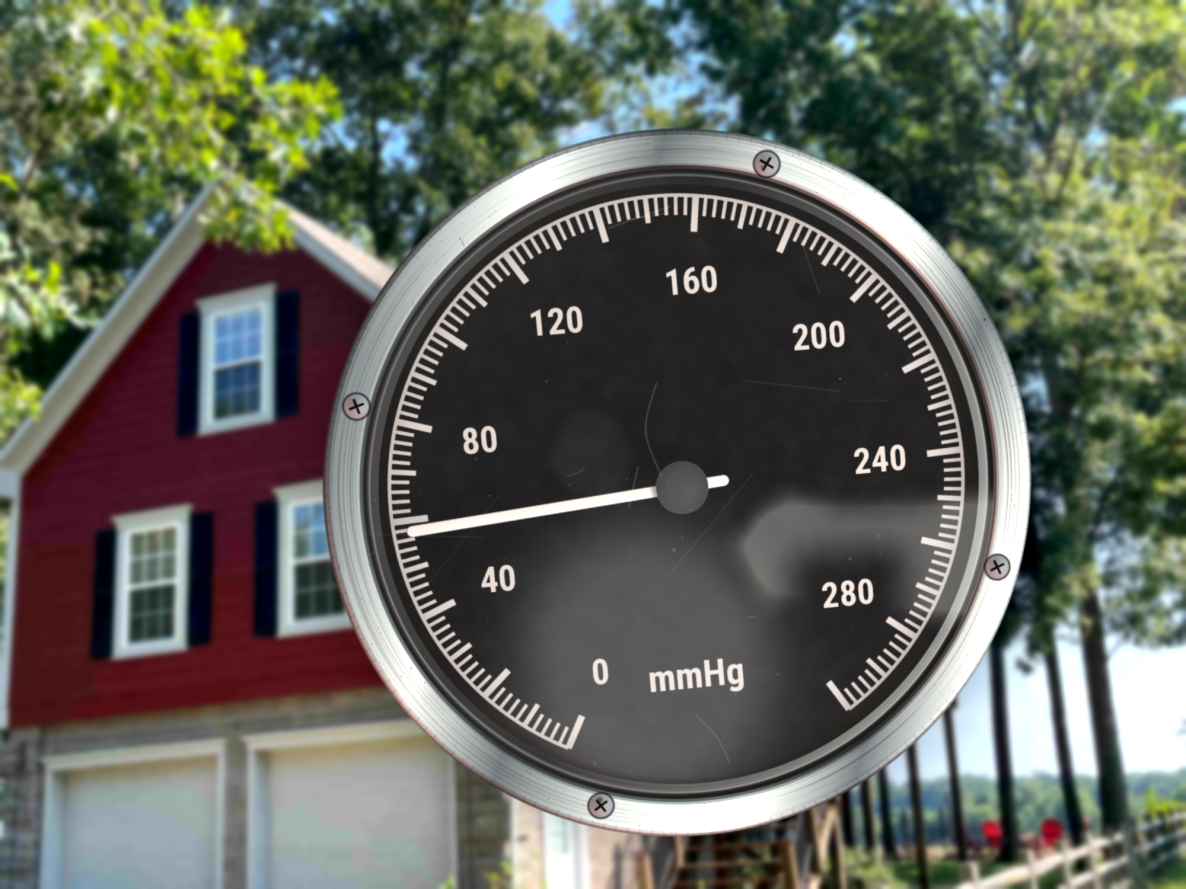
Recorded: 58; mmHg
